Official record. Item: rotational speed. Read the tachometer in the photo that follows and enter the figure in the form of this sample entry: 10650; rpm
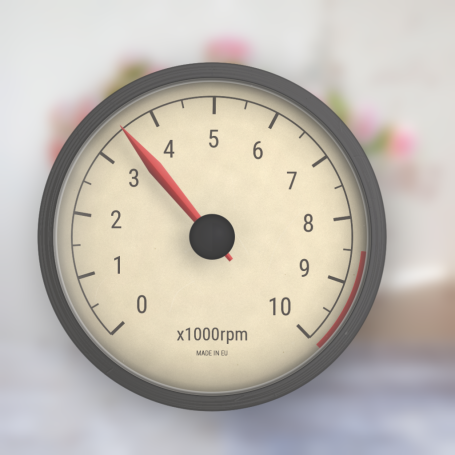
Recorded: 3500; rpm
